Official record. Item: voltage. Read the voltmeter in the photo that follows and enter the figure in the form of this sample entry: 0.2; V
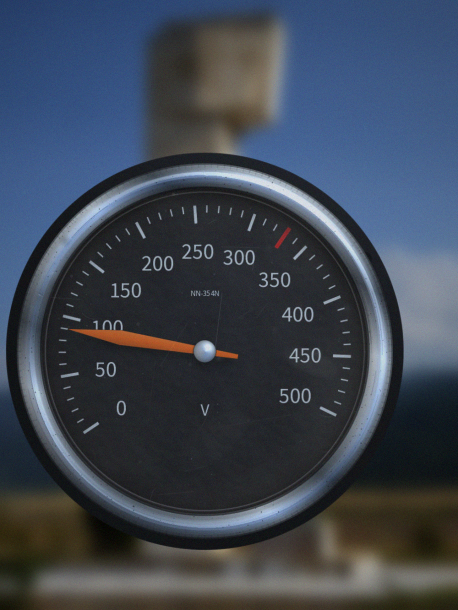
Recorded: 90; V
